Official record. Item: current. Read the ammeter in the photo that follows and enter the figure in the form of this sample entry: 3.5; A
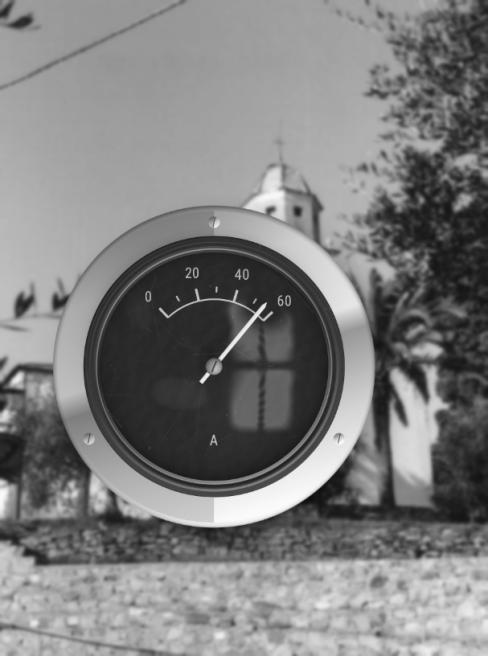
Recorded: 55; A
